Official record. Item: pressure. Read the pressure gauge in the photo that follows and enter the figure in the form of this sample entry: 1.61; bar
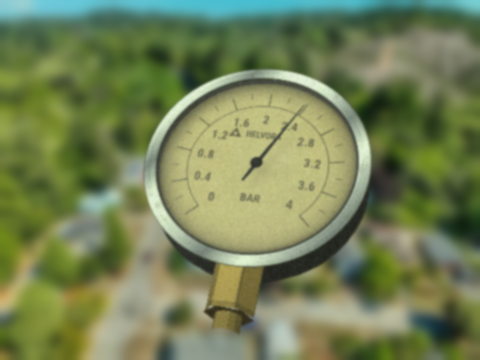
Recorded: 2.4; bar
